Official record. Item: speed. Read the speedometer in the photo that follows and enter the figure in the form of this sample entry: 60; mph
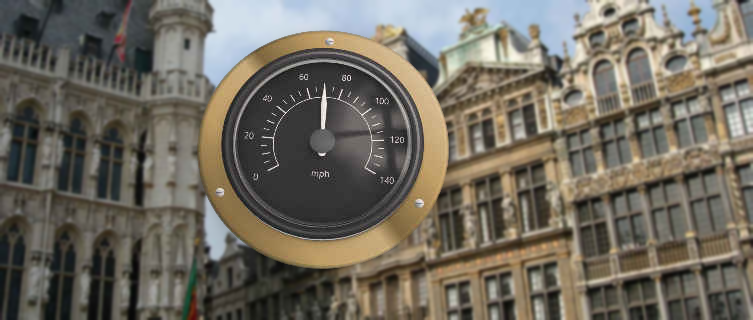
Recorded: 70; mph
